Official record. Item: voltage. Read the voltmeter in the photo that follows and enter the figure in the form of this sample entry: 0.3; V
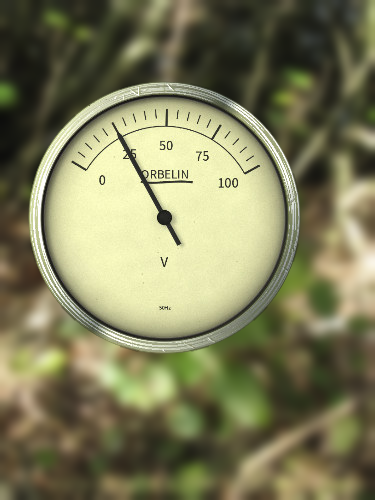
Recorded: 25; V
